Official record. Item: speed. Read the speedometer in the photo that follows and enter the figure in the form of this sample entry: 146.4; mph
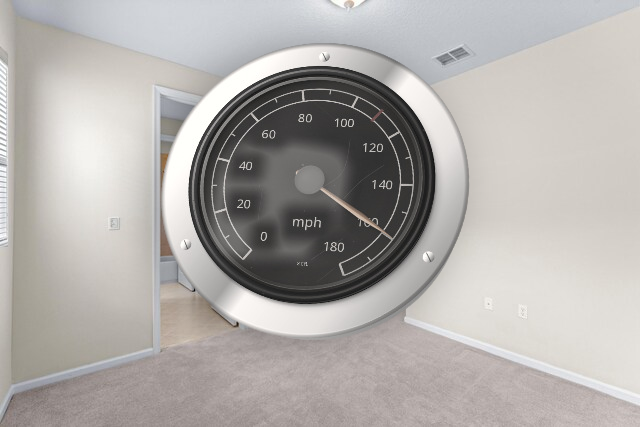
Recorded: 160; mph
